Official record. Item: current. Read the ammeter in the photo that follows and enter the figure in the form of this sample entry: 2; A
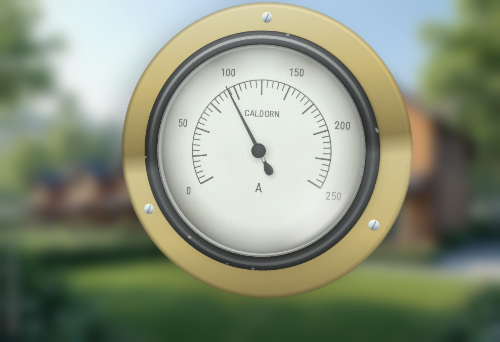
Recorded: 95; A
